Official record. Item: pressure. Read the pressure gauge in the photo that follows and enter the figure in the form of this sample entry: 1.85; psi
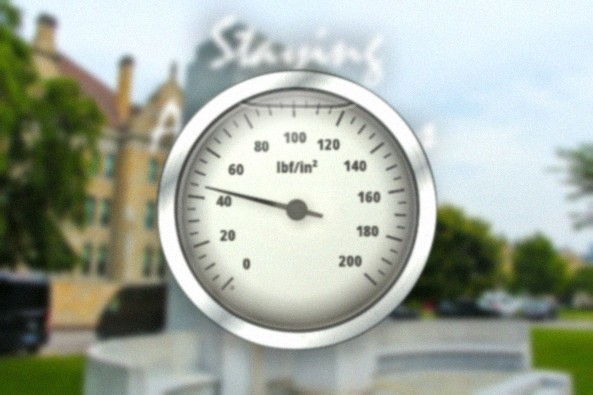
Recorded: 45; psi
